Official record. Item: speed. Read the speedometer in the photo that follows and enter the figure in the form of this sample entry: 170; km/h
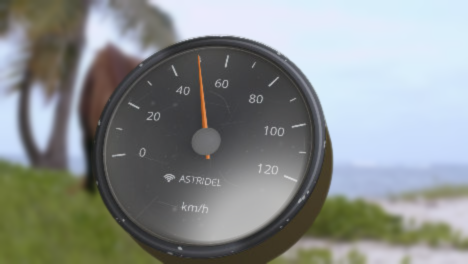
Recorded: 50; km/h
